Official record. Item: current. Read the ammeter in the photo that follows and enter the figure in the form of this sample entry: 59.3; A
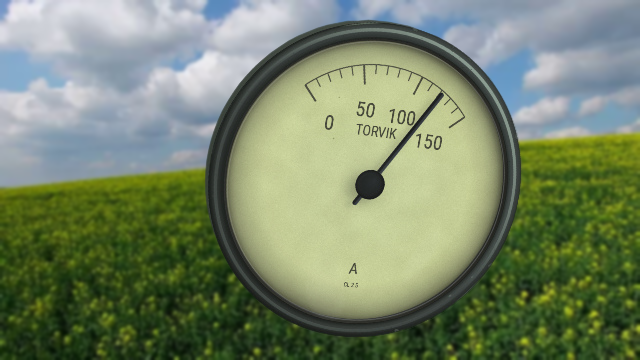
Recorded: 120; A
